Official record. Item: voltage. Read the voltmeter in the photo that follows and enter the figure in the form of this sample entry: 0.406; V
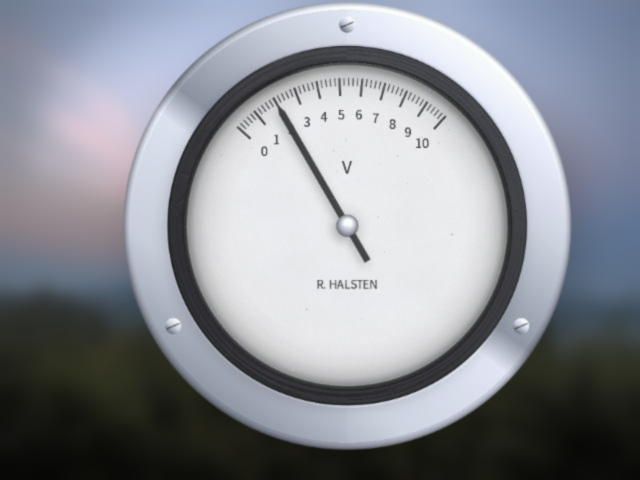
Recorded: 2; V
